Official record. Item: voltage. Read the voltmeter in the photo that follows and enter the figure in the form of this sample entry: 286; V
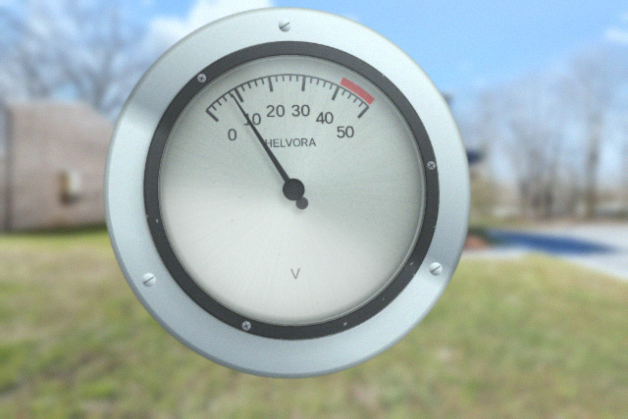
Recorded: 8; V
